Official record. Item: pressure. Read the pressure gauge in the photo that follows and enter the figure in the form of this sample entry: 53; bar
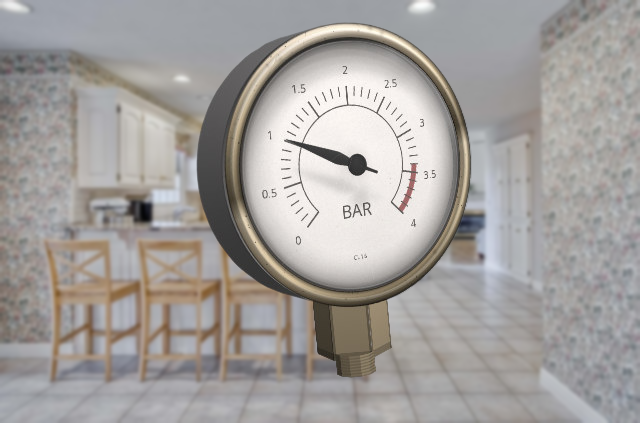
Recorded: 1; bar
